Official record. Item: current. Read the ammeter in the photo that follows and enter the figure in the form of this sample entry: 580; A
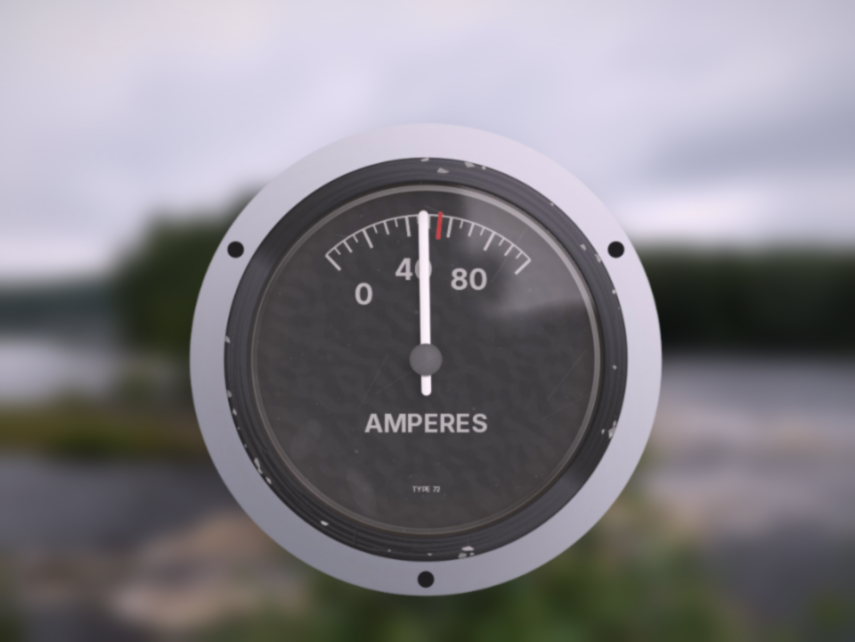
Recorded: 47.5; A
